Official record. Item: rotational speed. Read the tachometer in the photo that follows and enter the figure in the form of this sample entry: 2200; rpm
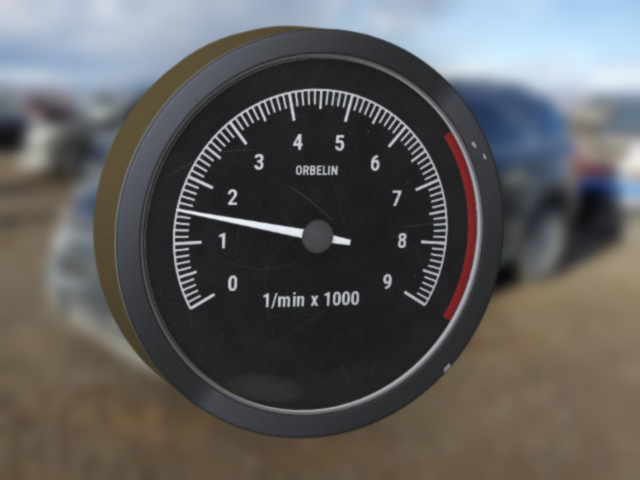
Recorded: 1500; rpm
